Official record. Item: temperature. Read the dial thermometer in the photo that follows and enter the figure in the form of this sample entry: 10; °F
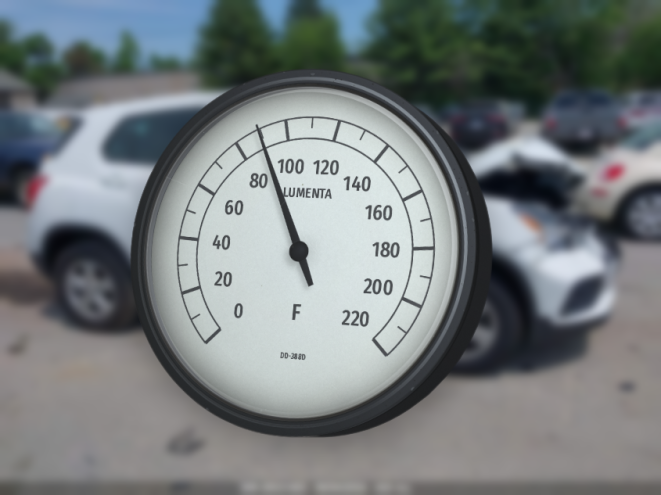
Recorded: 90; °F
